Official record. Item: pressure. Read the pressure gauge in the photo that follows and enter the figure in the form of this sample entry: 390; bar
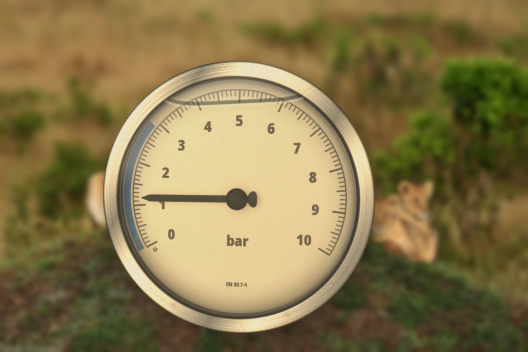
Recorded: 1.2; bar
